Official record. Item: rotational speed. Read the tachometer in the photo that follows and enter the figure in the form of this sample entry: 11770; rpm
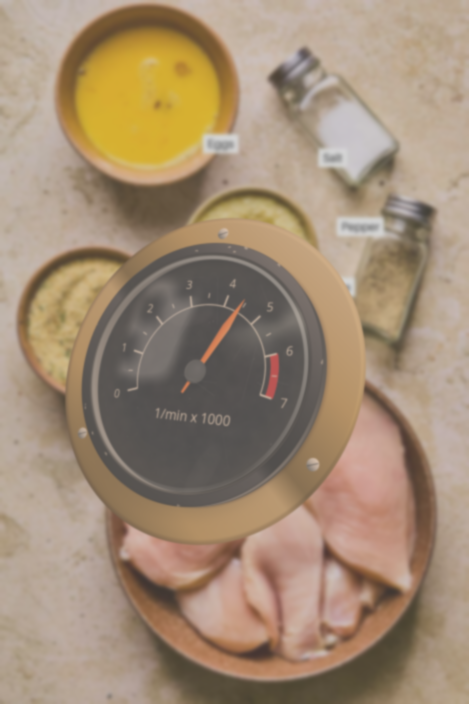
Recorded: 4500; rpm
